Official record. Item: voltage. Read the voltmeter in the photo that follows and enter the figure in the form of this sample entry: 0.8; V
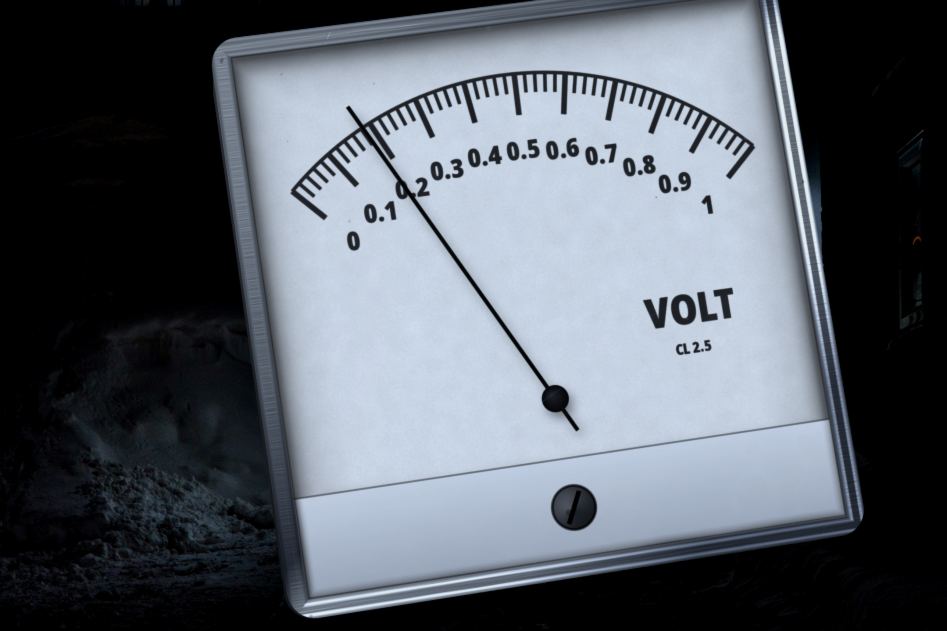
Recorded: 0.18; V
